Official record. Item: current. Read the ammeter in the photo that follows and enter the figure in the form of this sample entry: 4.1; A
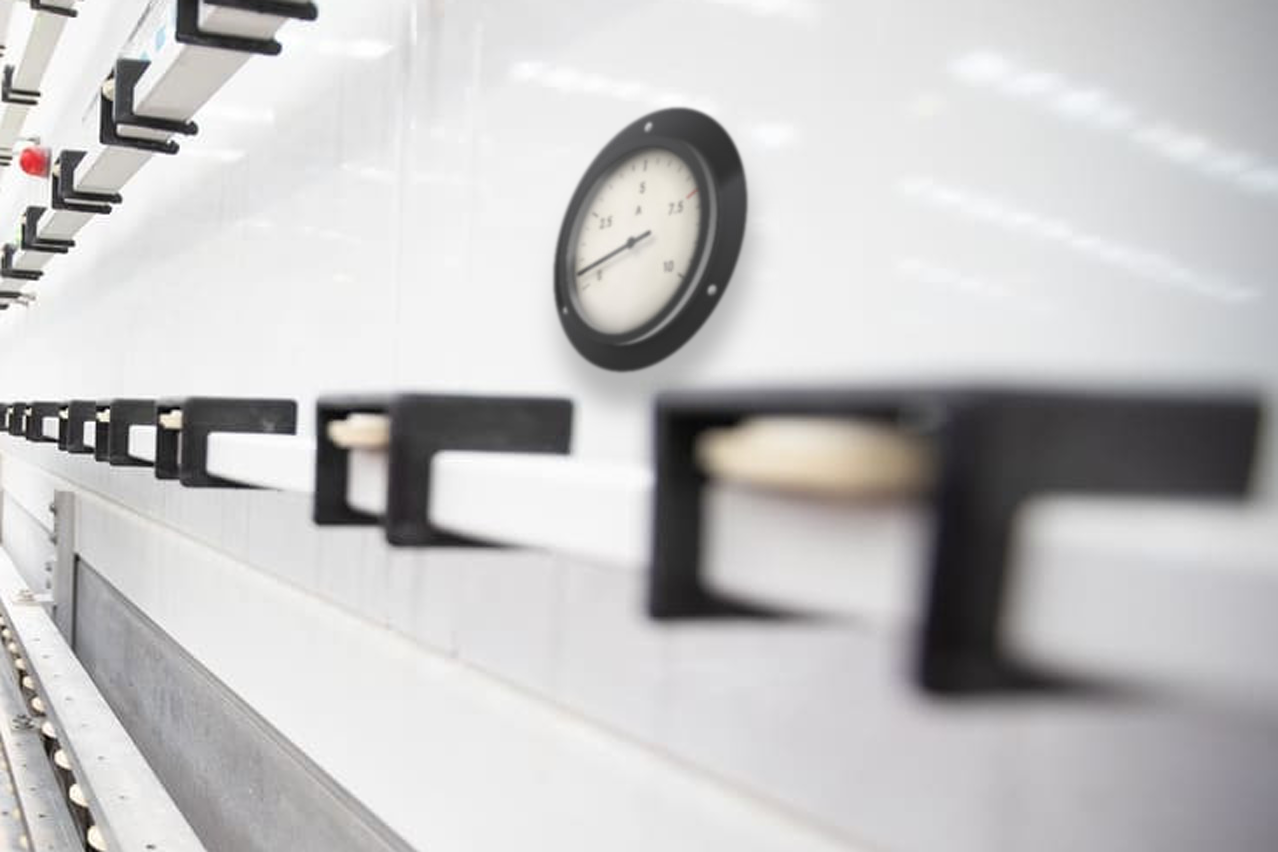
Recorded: 0.5; A
